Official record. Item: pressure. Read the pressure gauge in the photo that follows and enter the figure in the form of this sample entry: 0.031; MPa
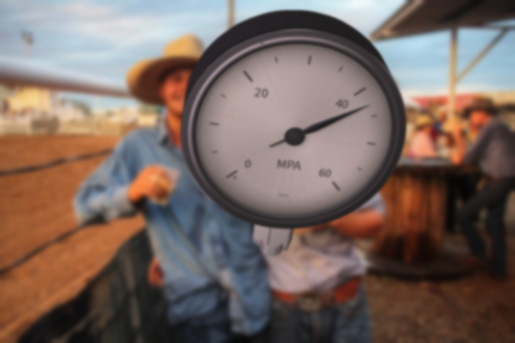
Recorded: 42.5; MPa
